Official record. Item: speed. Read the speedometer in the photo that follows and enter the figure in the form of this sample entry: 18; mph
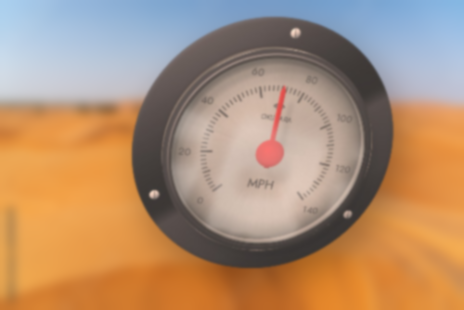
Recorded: 70; mph
